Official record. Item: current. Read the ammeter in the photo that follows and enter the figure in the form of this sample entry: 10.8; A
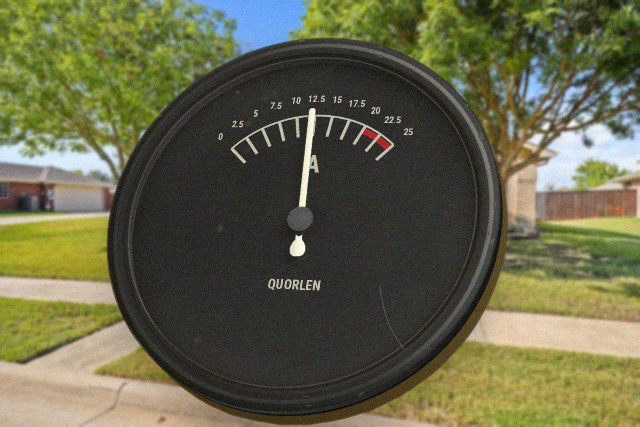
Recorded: 12.5; A
